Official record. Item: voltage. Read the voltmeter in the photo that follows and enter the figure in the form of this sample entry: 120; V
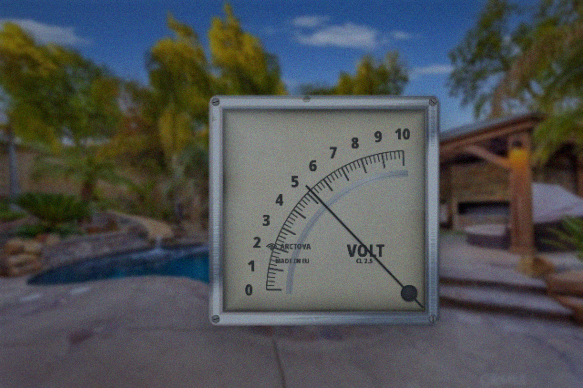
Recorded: 5.2; V
